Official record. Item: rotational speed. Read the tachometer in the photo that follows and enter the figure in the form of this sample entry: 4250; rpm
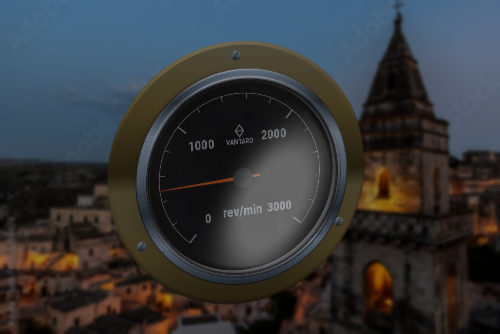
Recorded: 500; rpm
